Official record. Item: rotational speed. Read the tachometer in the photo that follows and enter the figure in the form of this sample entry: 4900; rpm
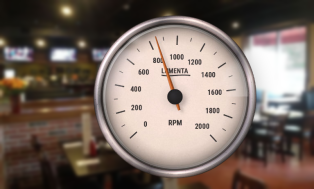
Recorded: 850; rpm
